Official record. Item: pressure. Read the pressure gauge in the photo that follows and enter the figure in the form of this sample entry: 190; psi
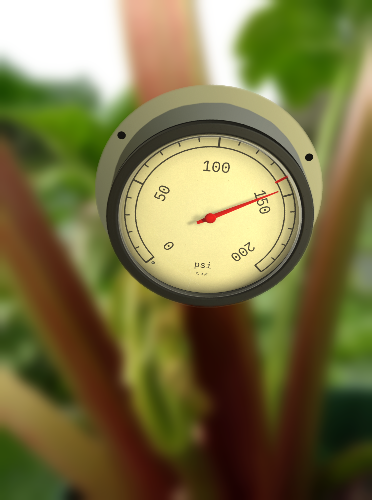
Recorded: 145; psi
